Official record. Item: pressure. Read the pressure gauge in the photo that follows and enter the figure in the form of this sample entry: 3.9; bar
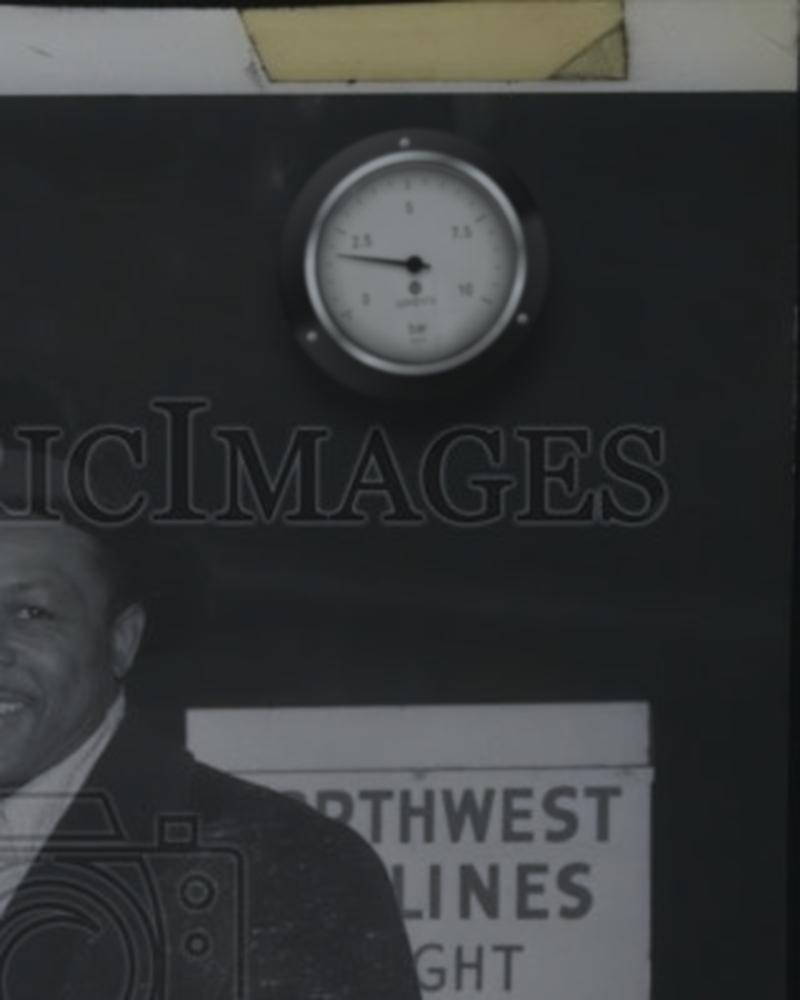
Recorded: 1.75; bar
